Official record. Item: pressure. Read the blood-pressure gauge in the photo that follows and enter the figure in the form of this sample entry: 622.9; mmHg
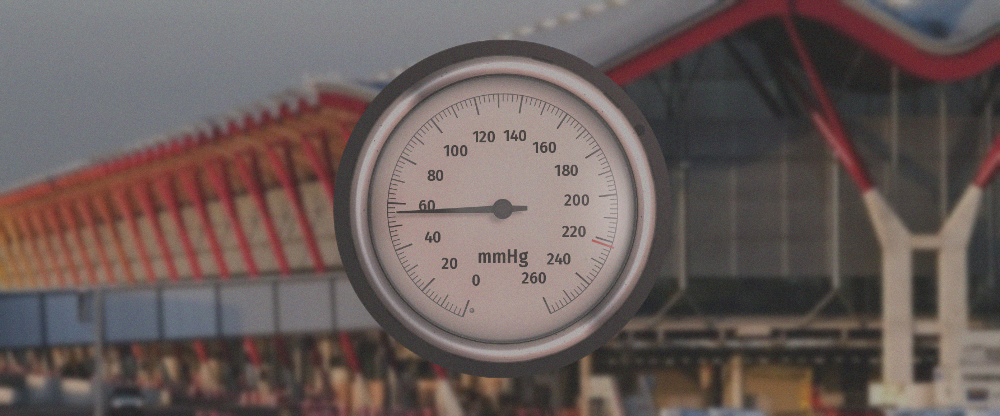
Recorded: 56; mmHg
